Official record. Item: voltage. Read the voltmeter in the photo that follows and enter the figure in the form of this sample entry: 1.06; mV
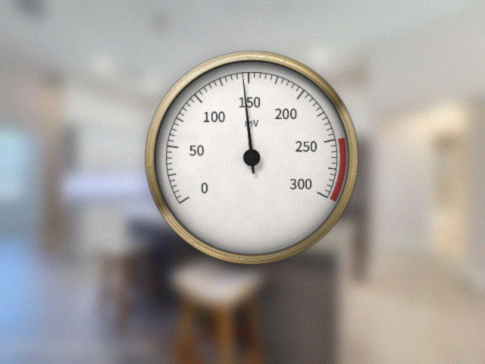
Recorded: 145; mV
